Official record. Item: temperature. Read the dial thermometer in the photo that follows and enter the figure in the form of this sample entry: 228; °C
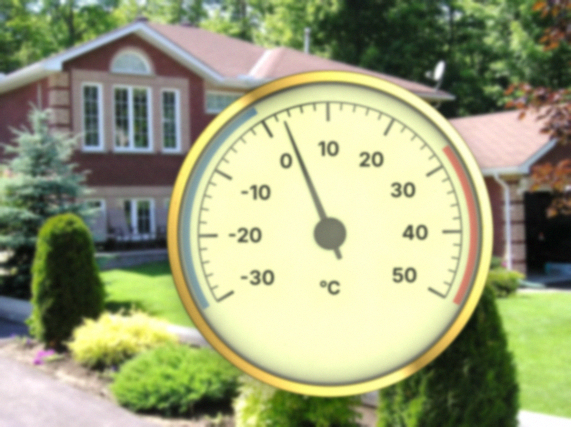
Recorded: 3; °C
